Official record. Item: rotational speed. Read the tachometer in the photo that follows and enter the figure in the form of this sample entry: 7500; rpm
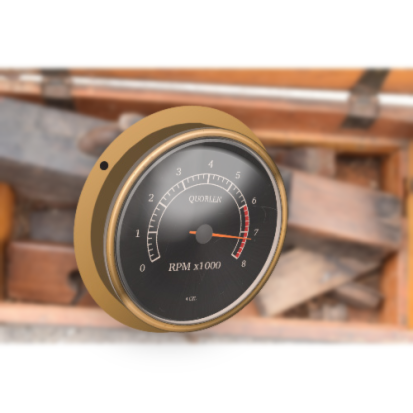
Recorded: 7200; rpm
